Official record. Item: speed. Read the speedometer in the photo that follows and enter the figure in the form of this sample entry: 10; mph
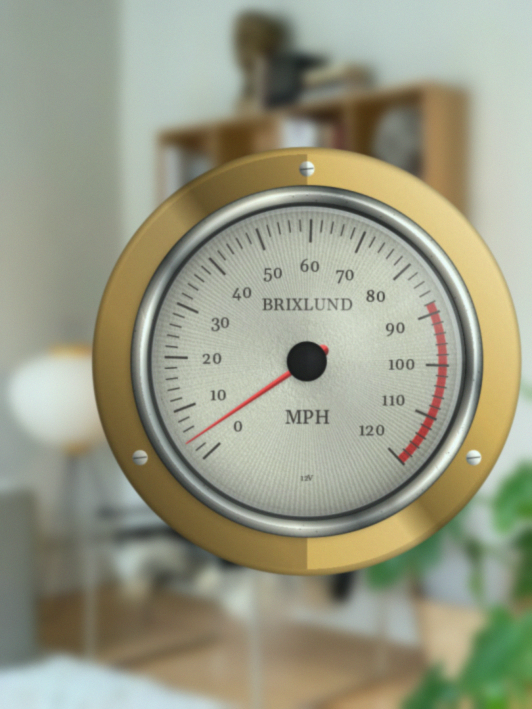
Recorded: 4; mph
